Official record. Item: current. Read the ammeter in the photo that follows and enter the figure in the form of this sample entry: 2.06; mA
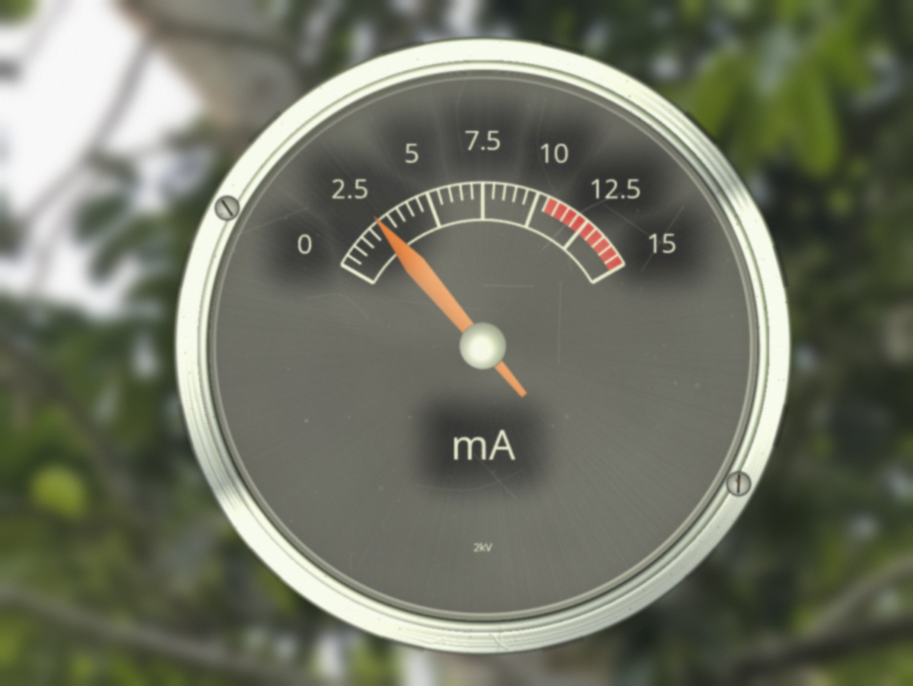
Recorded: 2.5; mA
